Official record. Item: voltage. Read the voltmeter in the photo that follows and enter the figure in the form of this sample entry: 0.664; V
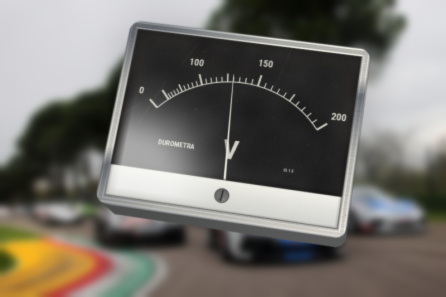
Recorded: 130; V
